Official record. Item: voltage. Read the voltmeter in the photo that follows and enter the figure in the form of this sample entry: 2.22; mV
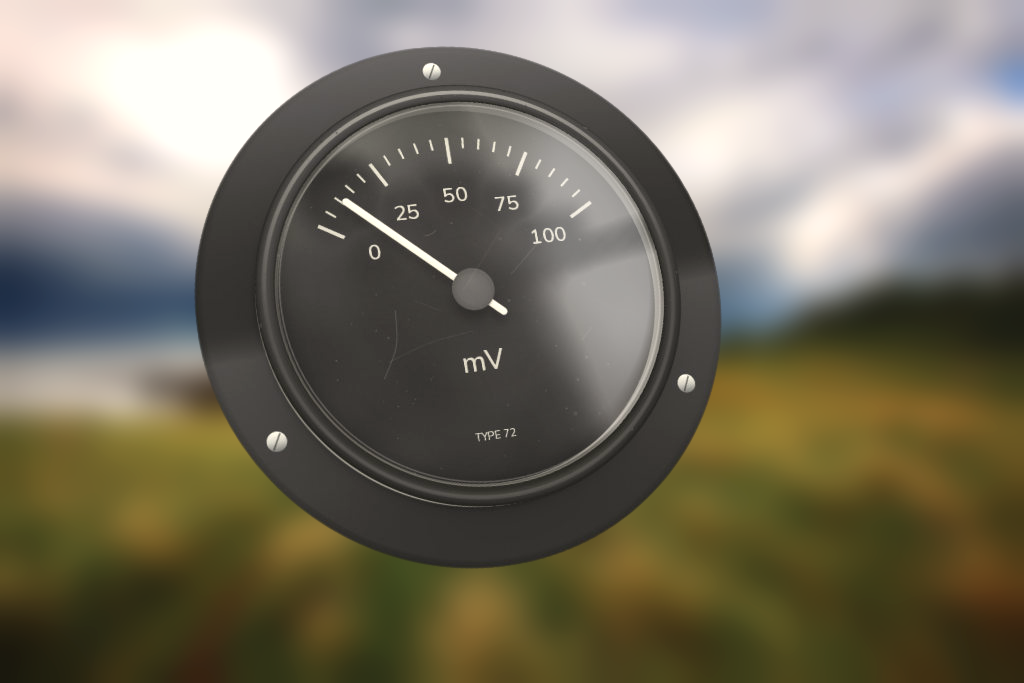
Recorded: 10; mV
